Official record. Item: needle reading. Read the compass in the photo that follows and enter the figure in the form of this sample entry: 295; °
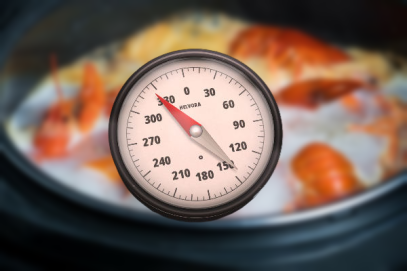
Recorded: 325; °
